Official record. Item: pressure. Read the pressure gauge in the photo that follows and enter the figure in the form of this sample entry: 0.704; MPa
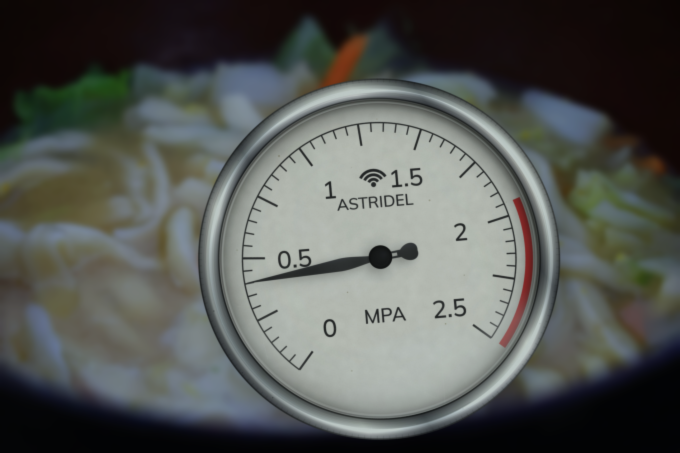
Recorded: 0.4; MPa
